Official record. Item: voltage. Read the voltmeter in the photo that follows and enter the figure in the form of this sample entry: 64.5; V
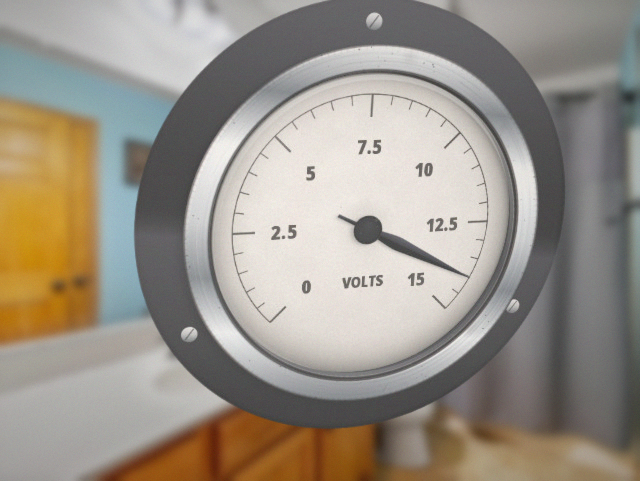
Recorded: 14; V
